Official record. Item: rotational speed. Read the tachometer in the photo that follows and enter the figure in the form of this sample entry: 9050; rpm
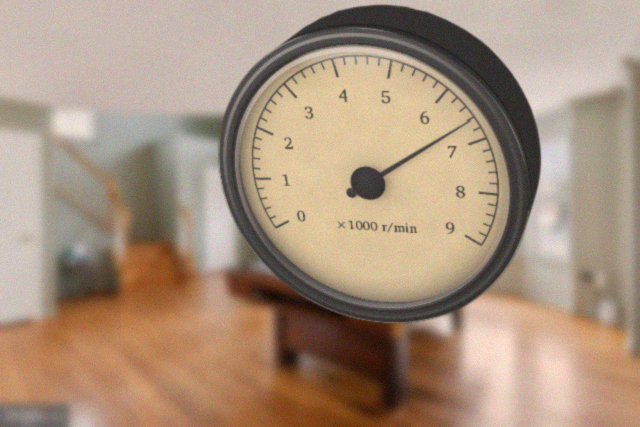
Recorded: 6600; rpm
